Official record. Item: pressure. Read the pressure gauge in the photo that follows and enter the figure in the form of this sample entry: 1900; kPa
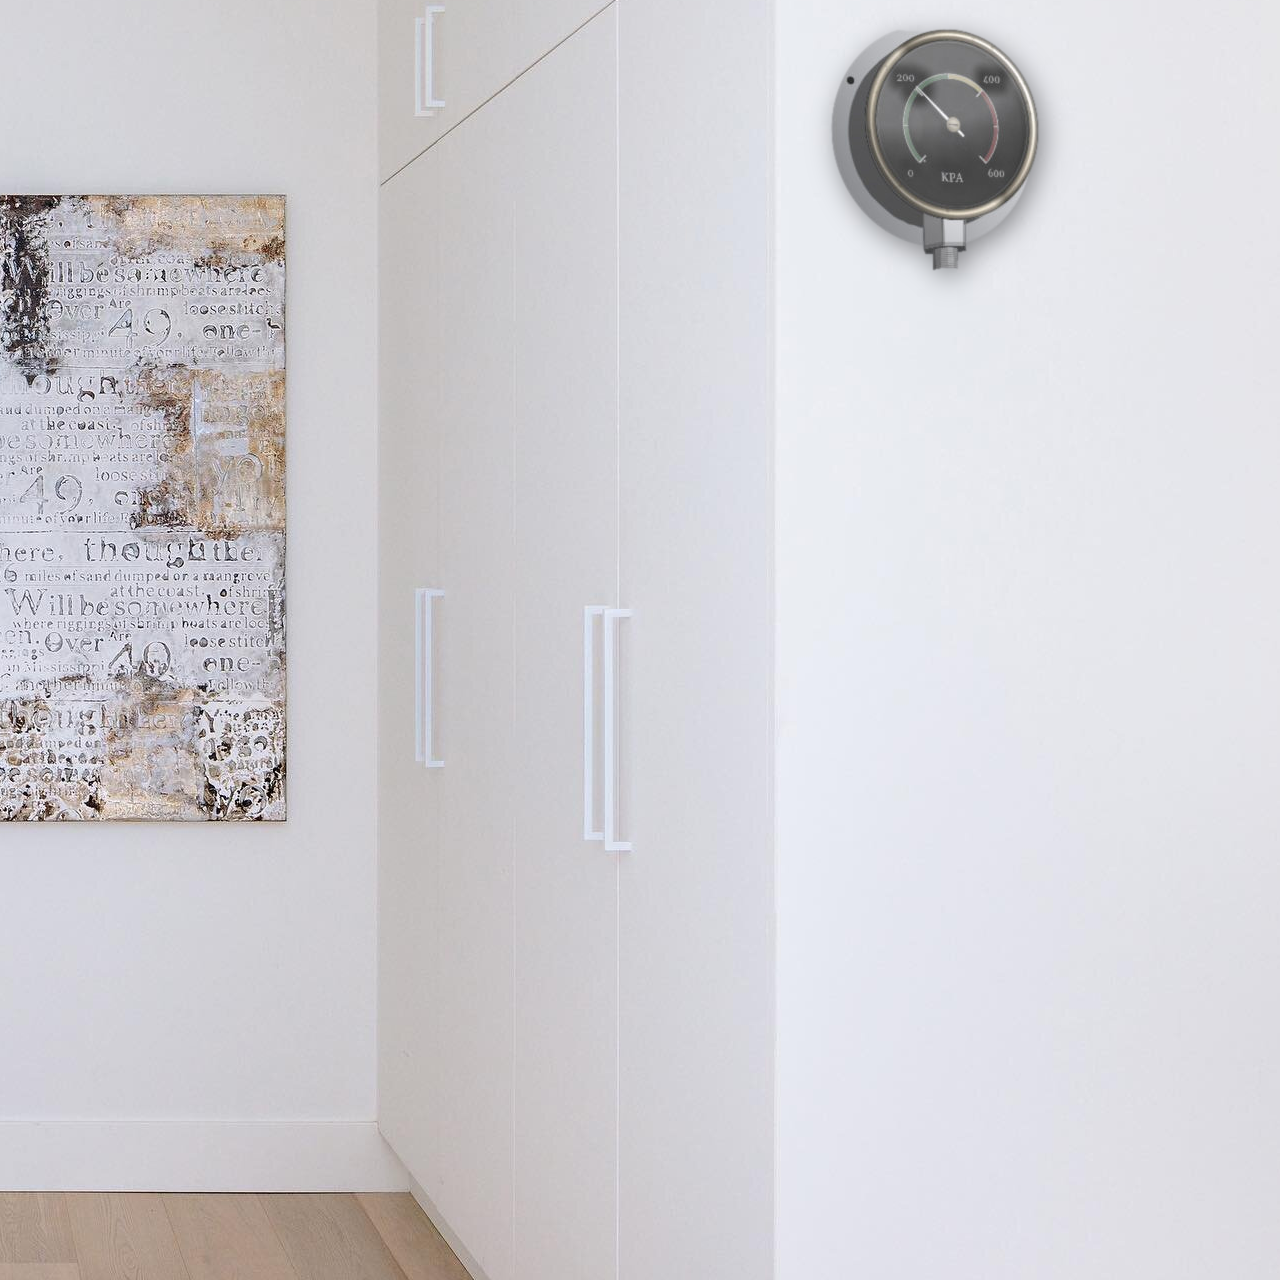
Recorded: 200; kPa
